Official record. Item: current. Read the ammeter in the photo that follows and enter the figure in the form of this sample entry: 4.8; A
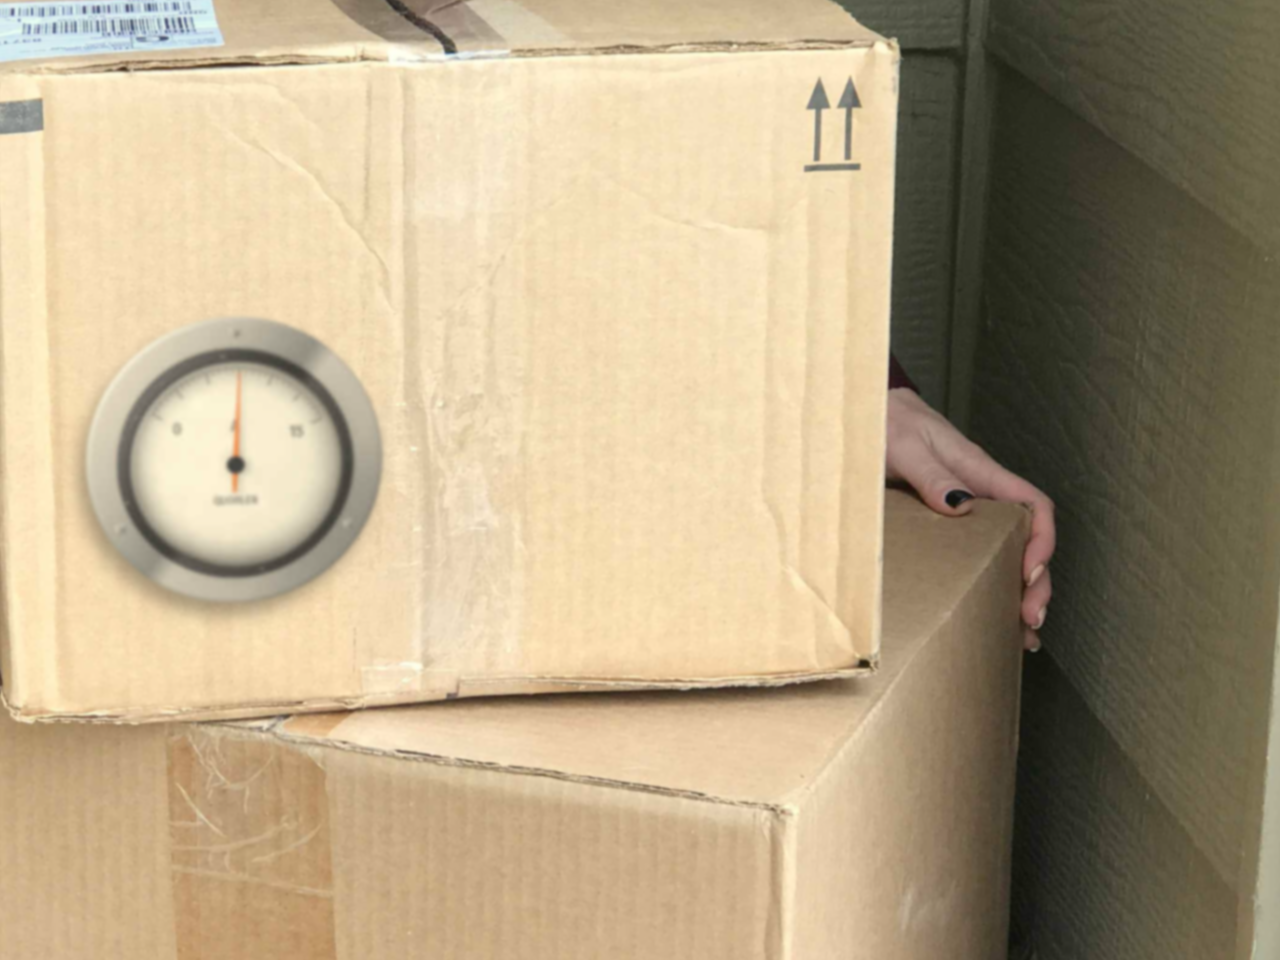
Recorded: 7.5; A
